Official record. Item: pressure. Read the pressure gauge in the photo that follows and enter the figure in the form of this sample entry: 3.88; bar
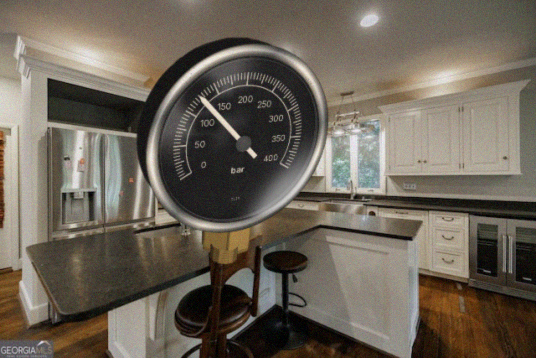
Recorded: 125; bar
